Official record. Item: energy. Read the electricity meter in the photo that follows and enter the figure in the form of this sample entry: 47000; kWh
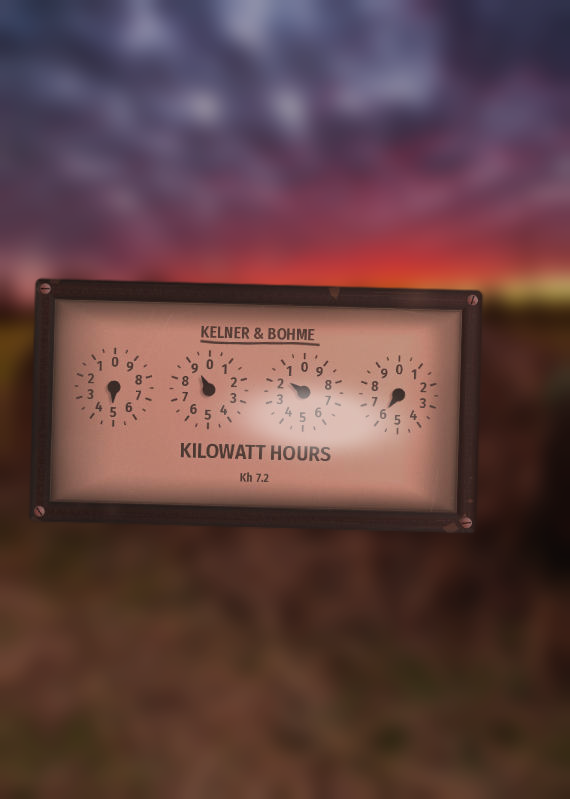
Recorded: 4916; kWh
